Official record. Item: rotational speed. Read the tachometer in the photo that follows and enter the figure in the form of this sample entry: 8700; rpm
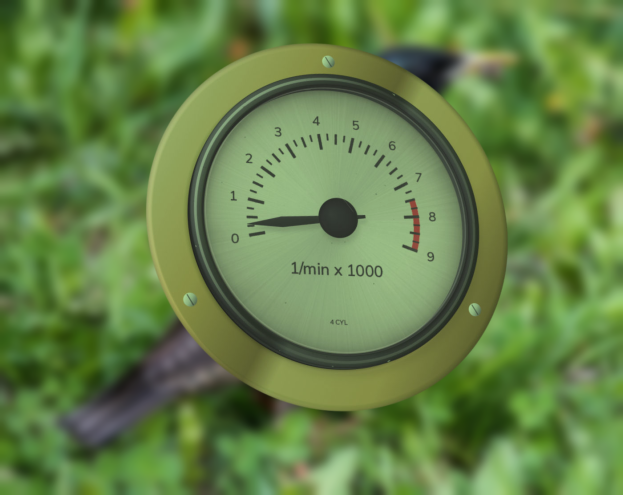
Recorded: 250; rpm
